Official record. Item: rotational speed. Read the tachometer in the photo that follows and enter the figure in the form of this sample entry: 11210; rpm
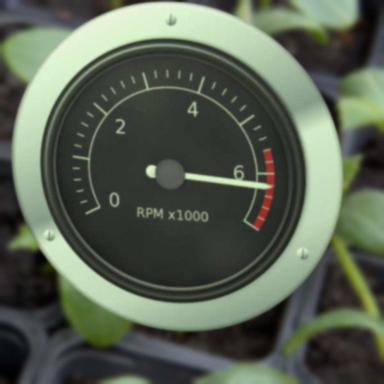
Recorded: 6200; rpm
